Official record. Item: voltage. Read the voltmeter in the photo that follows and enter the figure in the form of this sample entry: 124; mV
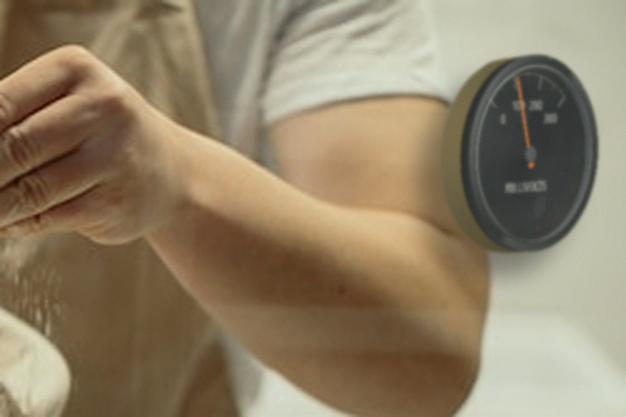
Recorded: 100; mV
